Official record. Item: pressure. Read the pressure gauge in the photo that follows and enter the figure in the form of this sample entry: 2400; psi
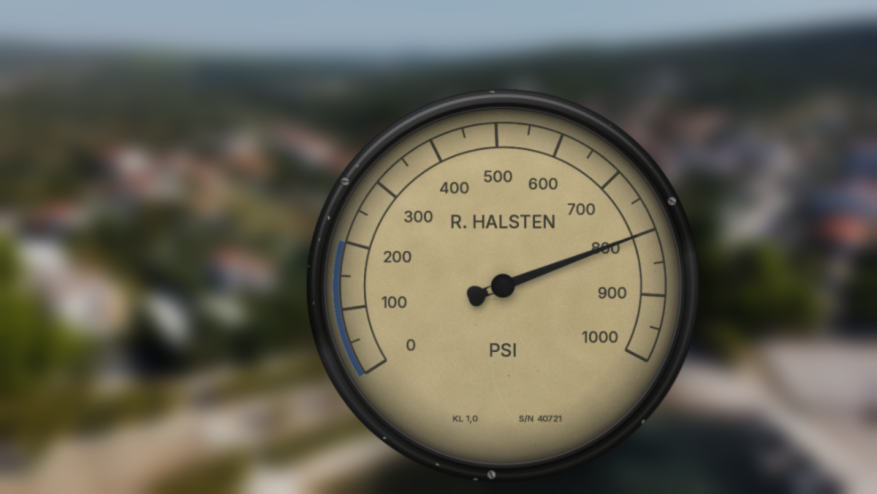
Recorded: 800; psi
